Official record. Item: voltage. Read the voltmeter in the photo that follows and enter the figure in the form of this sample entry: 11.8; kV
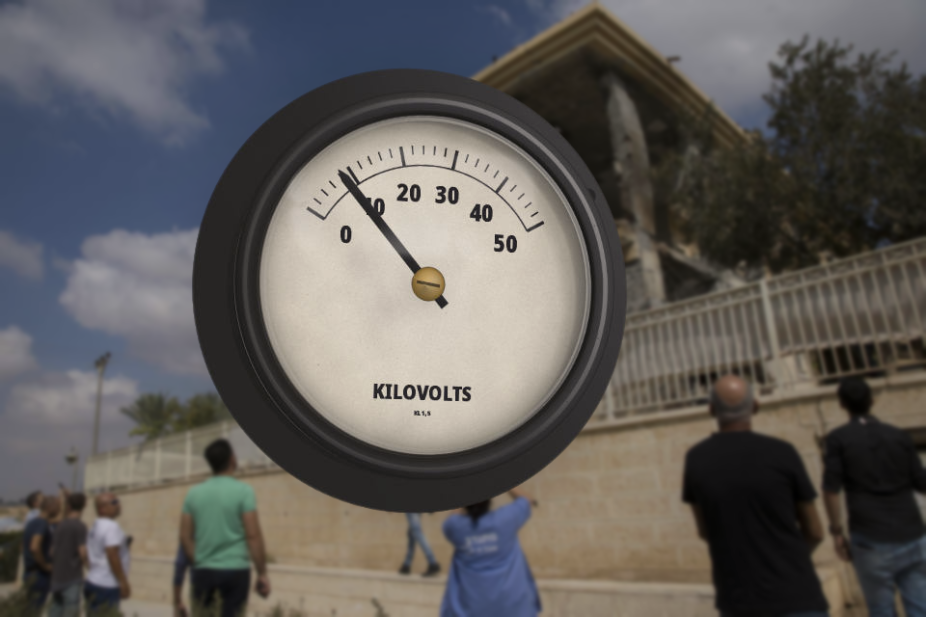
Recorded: 8; kV
